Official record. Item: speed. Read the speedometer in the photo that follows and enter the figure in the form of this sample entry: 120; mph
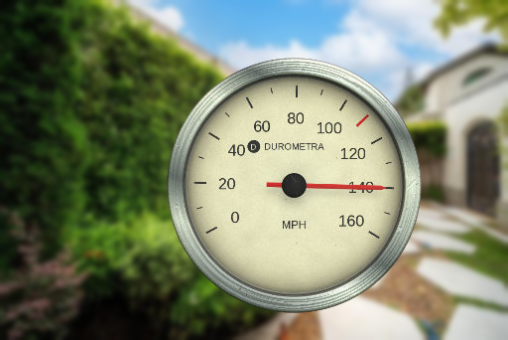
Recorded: 140; mph
